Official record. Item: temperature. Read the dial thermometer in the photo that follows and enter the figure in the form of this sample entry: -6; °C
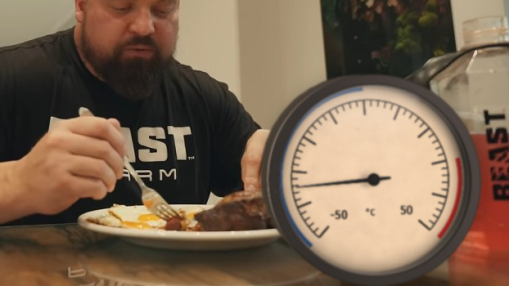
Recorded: -34; °C
